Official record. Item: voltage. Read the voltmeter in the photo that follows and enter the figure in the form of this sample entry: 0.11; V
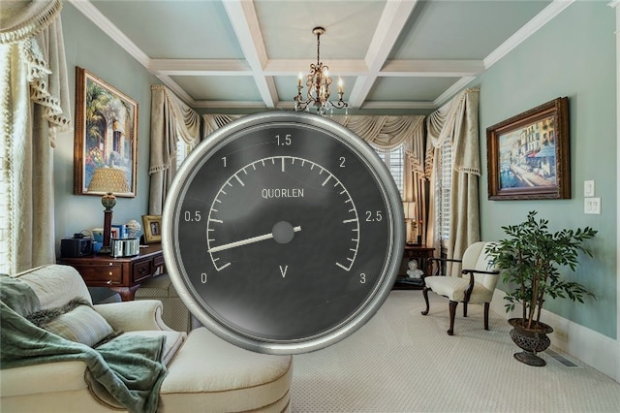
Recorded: 0.2; V
